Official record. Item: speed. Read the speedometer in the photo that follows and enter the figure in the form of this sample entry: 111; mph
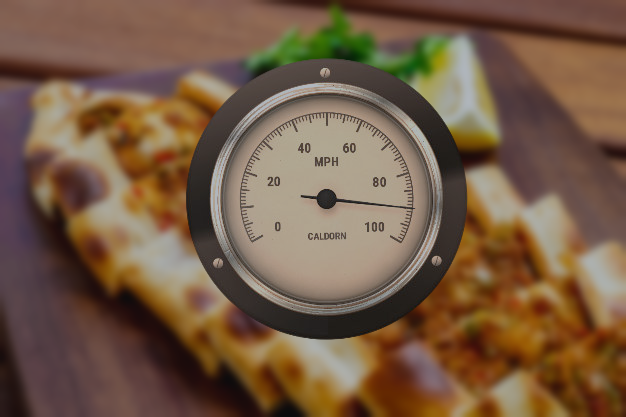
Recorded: 90; mph
